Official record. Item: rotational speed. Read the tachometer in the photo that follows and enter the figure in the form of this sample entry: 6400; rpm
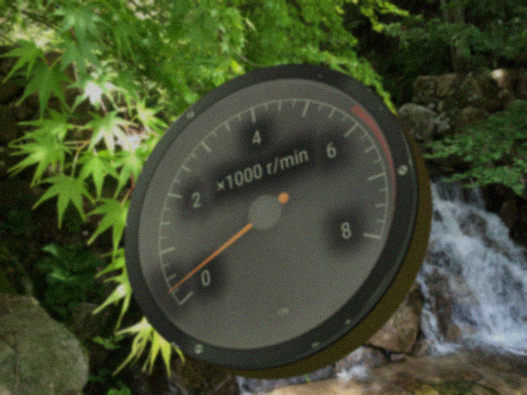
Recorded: 250; rpm
